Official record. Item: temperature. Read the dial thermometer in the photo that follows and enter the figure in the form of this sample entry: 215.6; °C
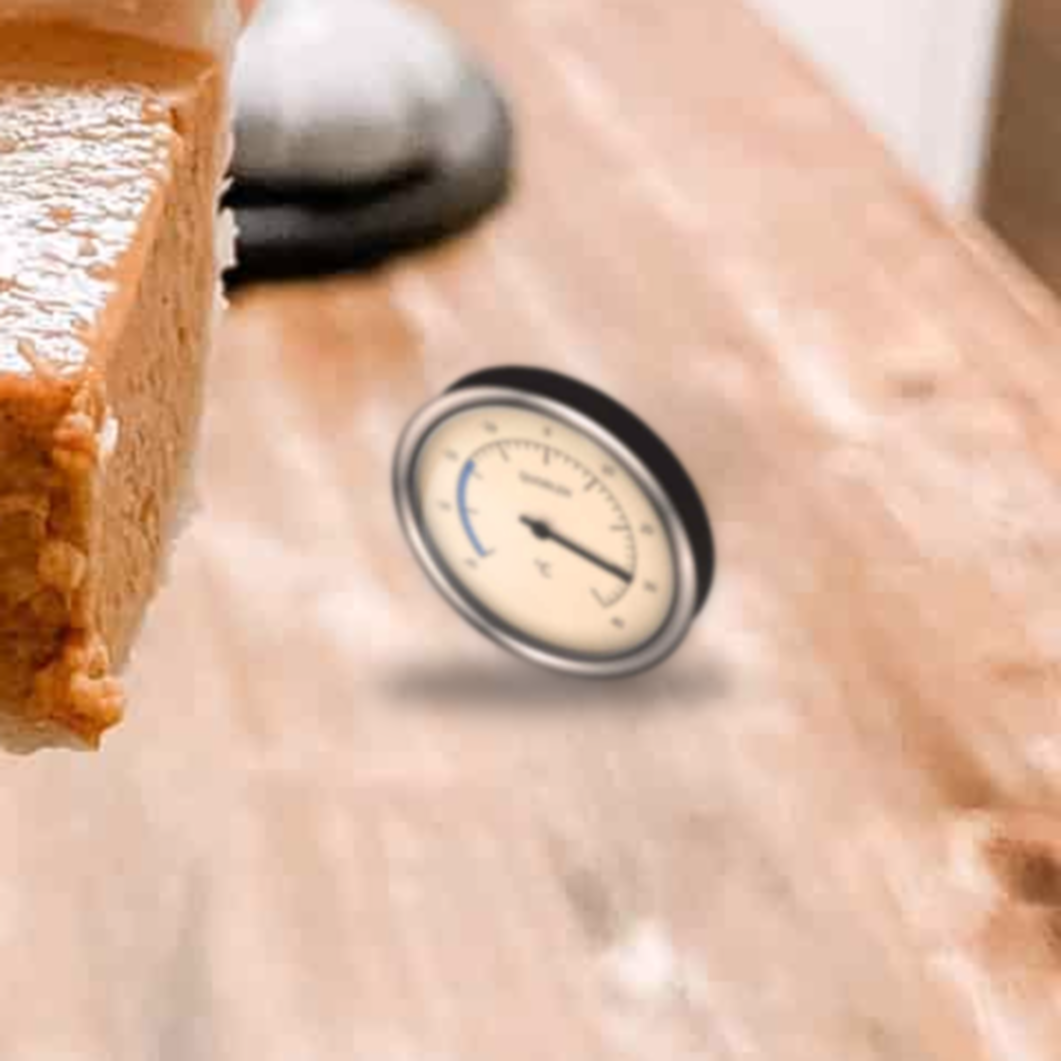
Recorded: 30; °C
